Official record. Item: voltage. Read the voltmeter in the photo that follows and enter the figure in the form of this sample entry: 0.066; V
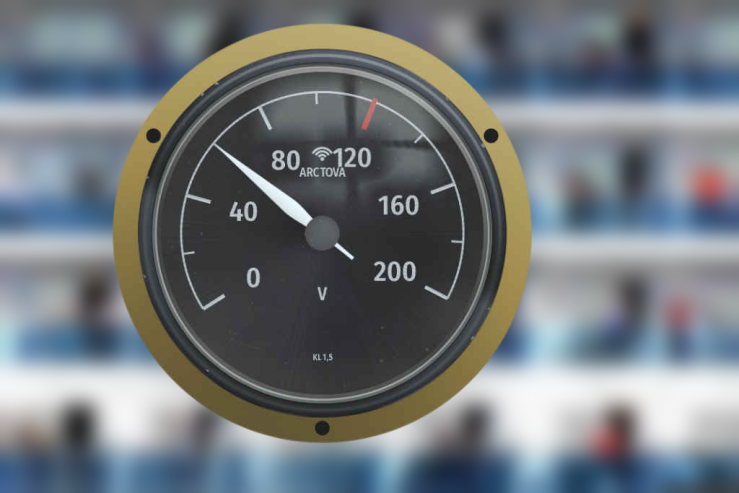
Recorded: 60; V
